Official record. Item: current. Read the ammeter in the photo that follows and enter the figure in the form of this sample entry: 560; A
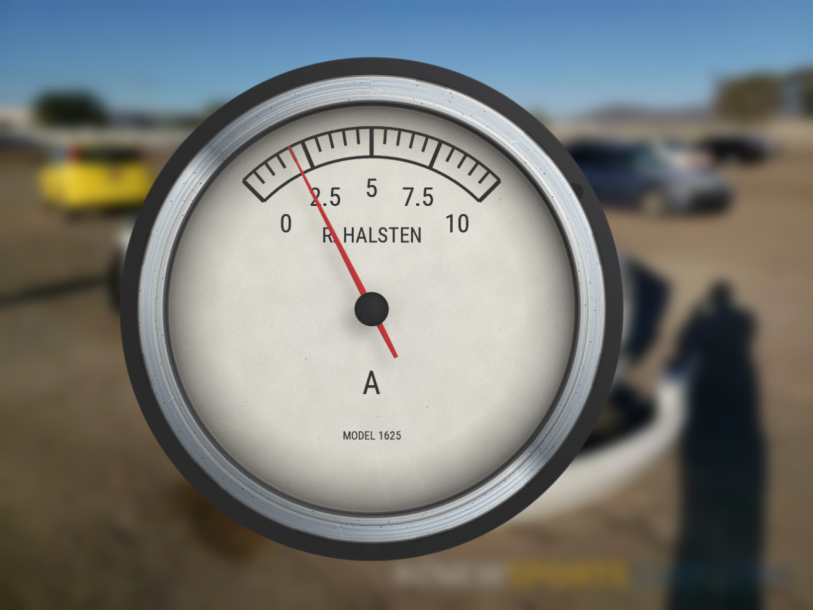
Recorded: 2; A
